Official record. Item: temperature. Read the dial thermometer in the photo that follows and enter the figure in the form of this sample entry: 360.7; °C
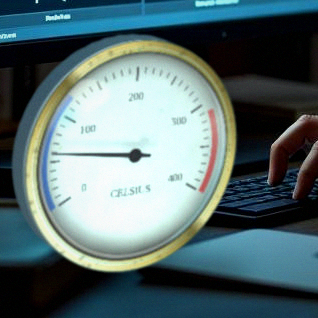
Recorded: 60; °C
